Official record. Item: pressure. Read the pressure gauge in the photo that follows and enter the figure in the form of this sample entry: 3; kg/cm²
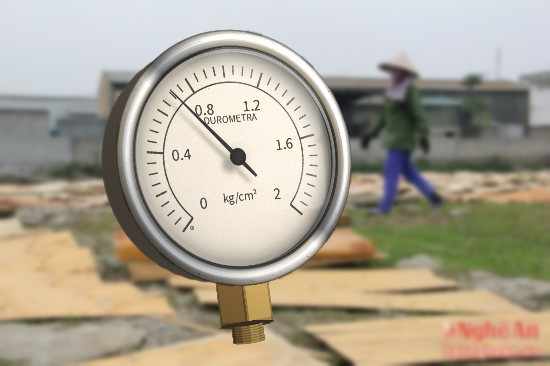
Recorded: 0.7; kg/cm²
